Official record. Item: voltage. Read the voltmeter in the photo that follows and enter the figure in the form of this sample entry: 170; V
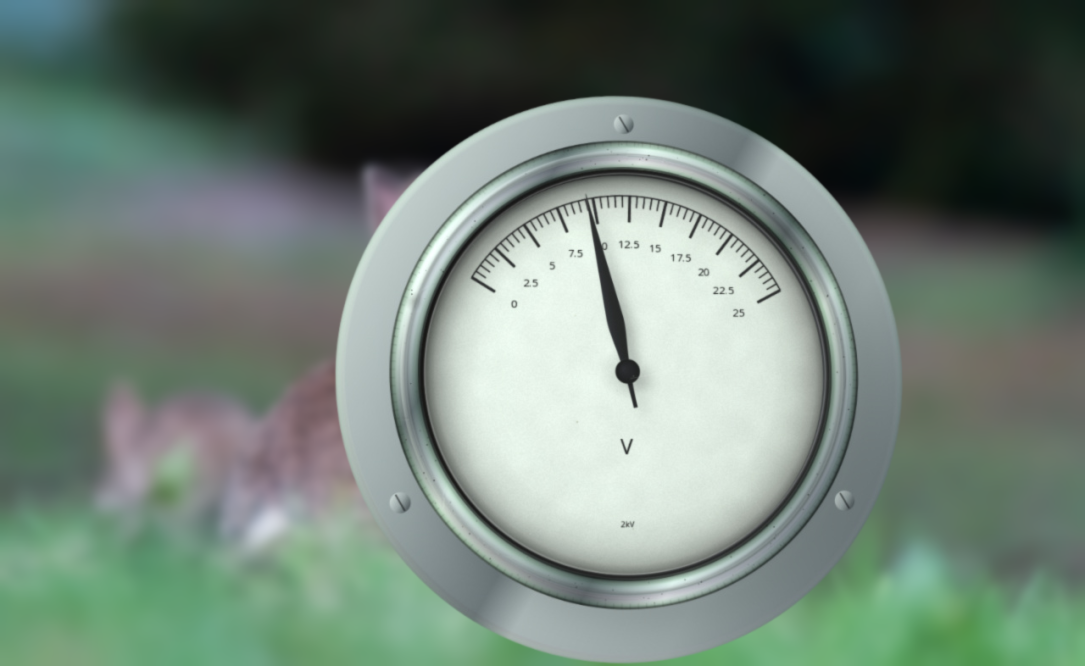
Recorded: 9.5; V
